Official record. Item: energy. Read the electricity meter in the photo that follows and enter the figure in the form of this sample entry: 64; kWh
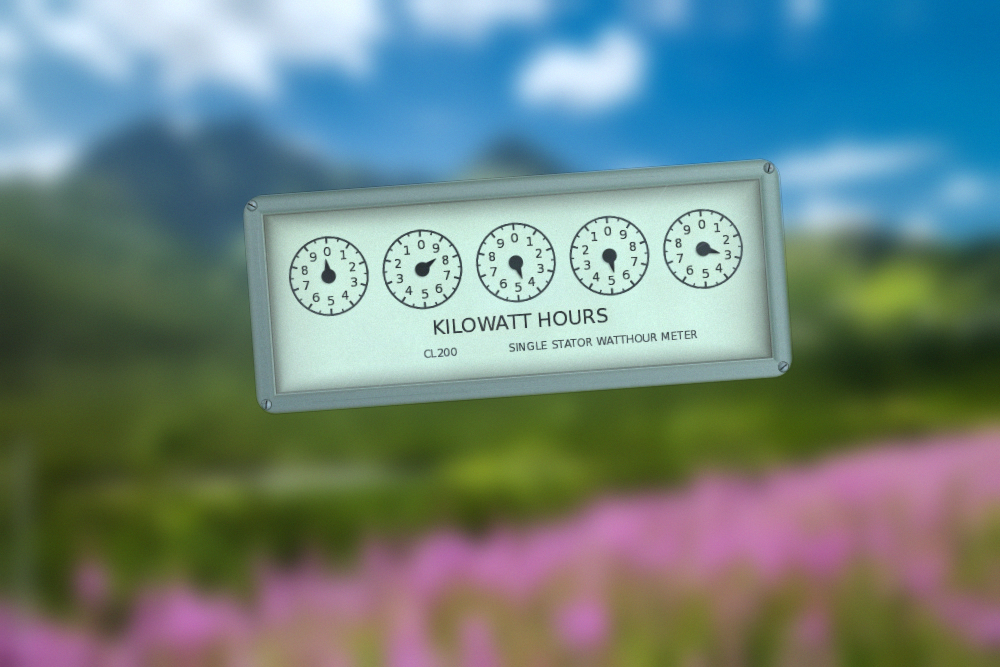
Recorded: 98453; kWh
